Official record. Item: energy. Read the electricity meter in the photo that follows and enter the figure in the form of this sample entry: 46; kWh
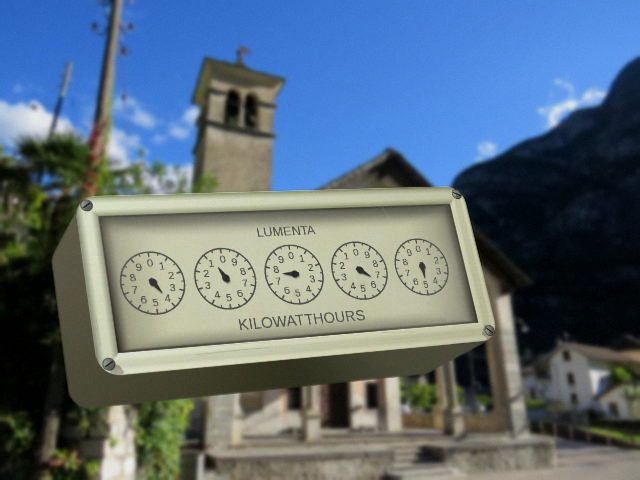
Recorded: 40765; kWh
